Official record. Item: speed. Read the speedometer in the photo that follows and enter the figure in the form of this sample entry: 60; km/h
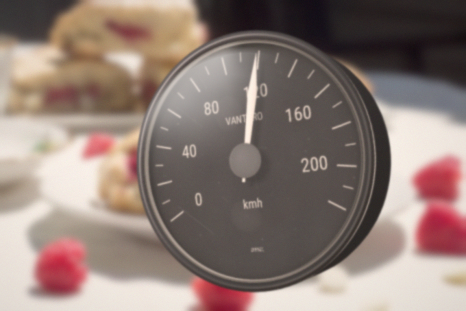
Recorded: 120; km/h
